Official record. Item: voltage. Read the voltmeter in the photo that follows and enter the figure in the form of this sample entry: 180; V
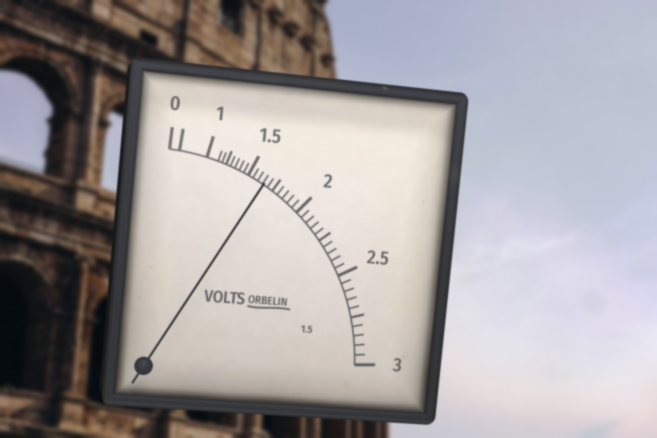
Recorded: 1.65; V
